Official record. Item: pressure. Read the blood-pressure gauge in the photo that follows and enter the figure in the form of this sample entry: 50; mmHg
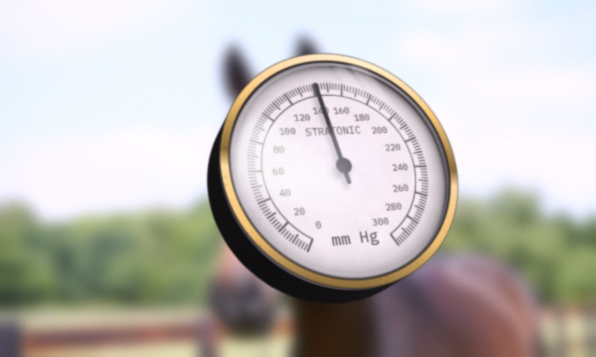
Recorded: 140; mmHg
